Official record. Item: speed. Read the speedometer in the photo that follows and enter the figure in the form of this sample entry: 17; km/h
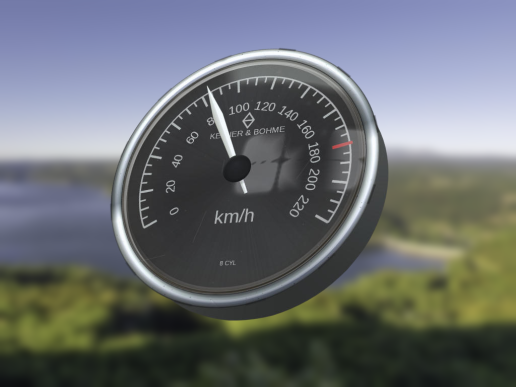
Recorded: 85; km/h
